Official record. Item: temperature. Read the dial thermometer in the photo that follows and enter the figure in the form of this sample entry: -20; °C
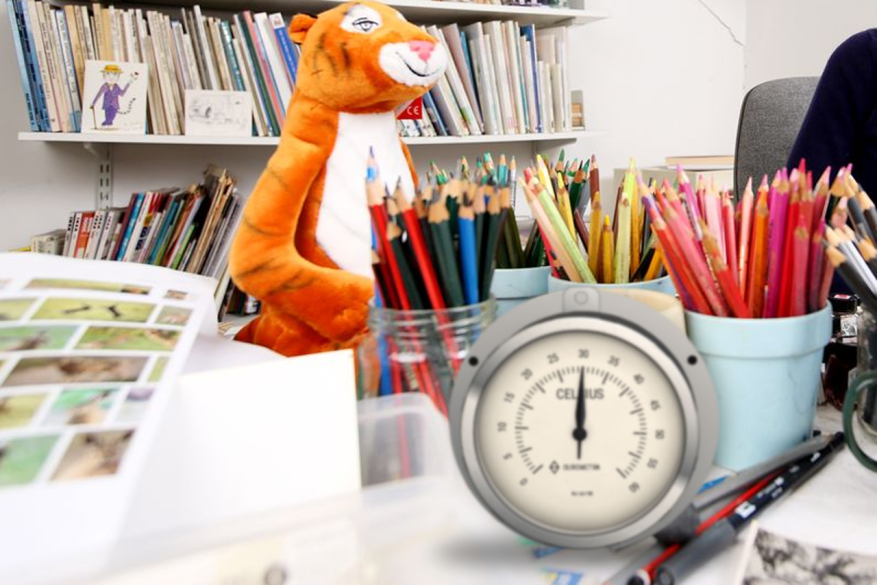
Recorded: 30; °C
